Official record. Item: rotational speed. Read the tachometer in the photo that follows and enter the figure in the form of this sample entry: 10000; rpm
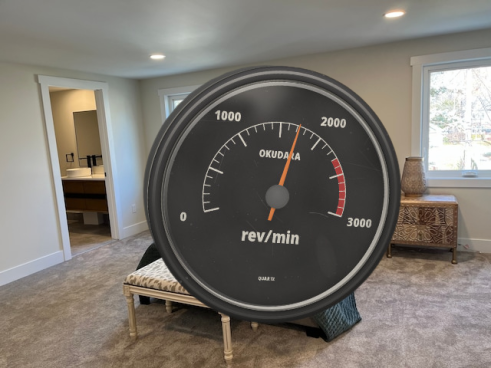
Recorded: 1700; rpm
